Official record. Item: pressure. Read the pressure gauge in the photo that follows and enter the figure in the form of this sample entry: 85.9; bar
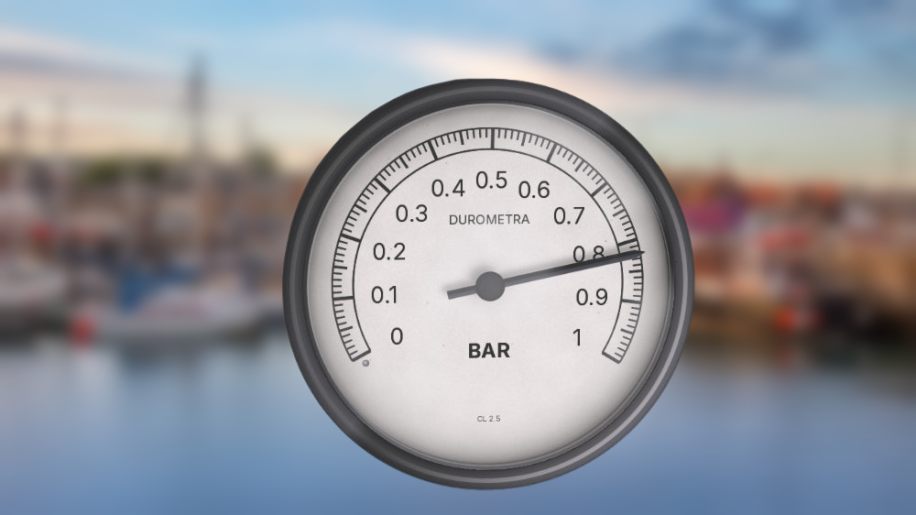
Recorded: 0.82; bar
